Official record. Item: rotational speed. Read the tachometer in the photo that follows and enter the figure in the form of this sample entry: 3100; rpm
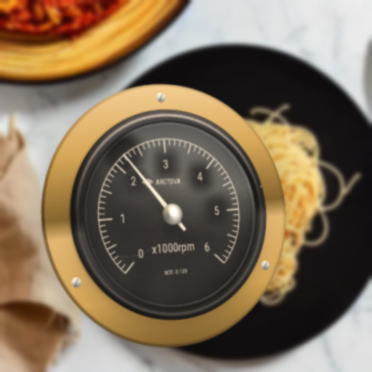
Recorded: 2200; rpm
